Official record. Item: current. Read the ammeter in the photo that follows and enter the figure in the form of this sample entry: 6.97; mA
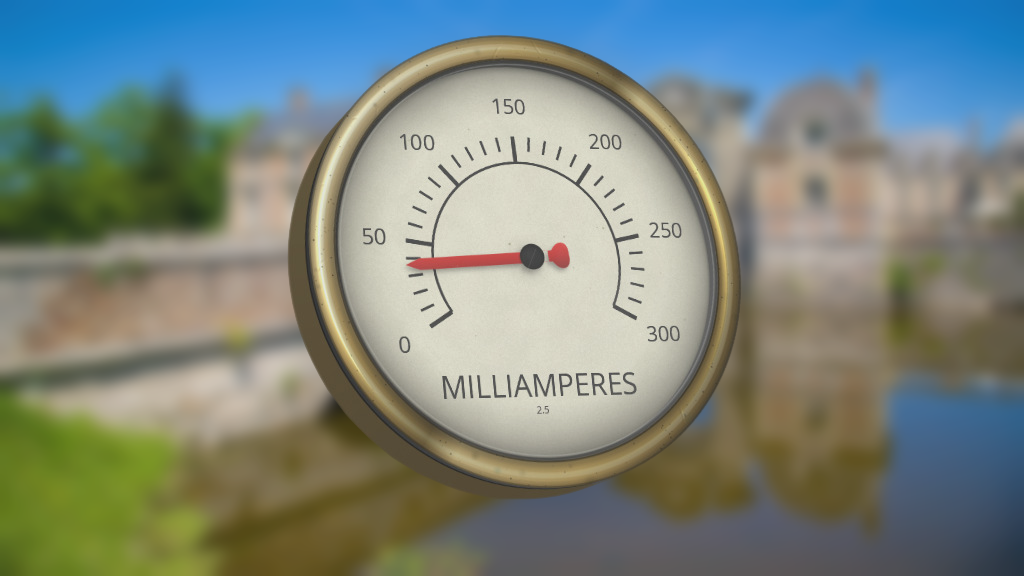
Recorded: 35; mA
